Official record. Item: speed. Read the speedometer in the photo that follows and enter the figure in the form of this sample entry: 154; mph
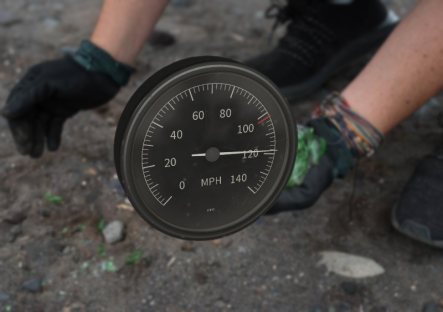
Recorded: 118; mph
